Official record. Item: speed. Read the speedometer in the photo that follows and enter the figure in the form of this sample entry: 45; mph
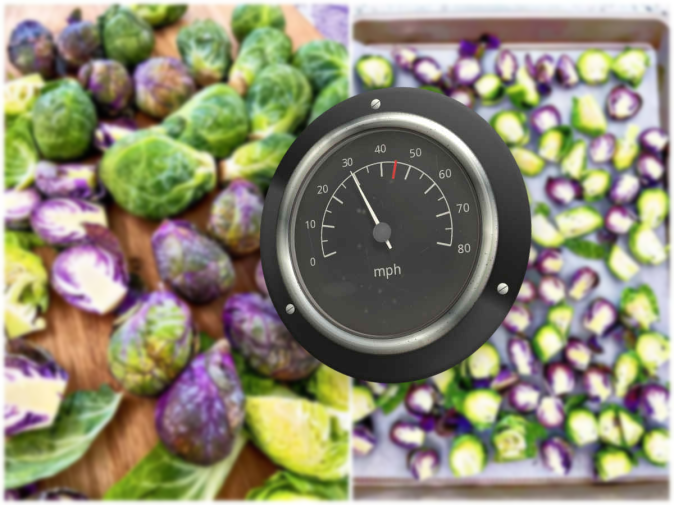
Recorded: 30; mph
